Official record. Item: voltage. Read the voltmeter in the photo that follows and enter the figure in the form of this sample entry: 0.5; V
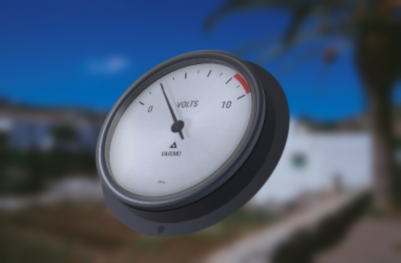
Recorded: 2; V
